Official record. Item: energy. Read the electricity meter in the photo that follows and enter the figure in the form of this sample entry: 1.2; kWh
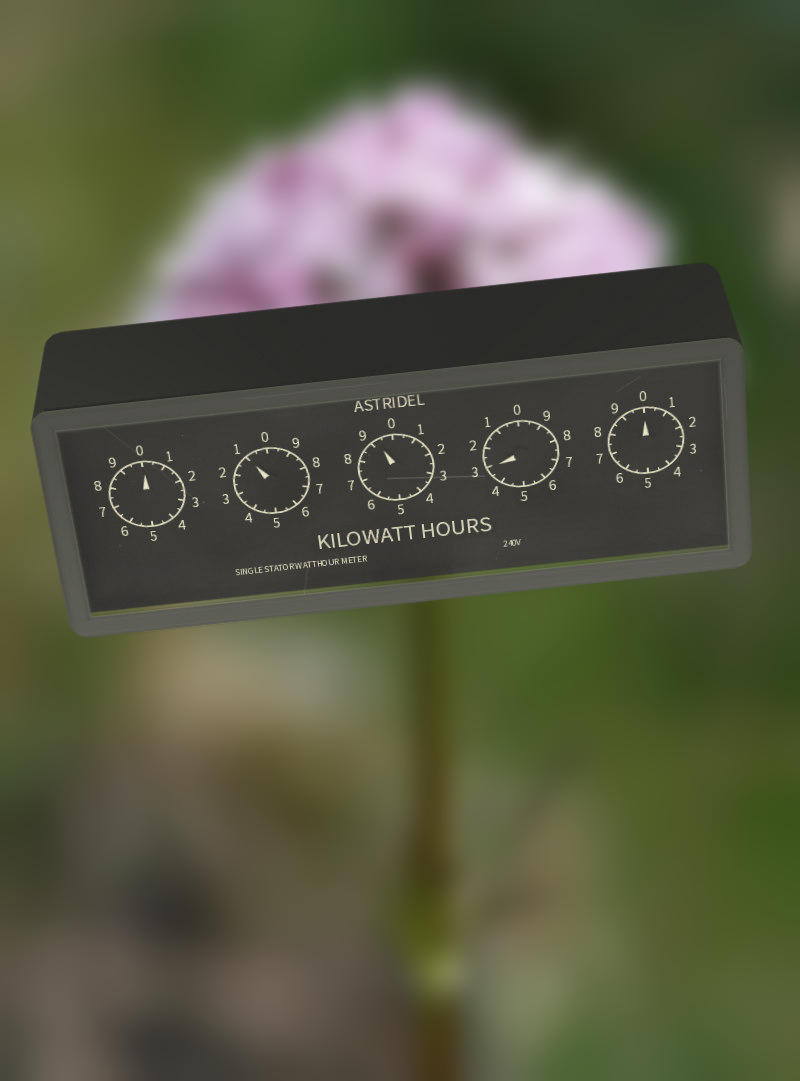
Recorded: 930; kWh
